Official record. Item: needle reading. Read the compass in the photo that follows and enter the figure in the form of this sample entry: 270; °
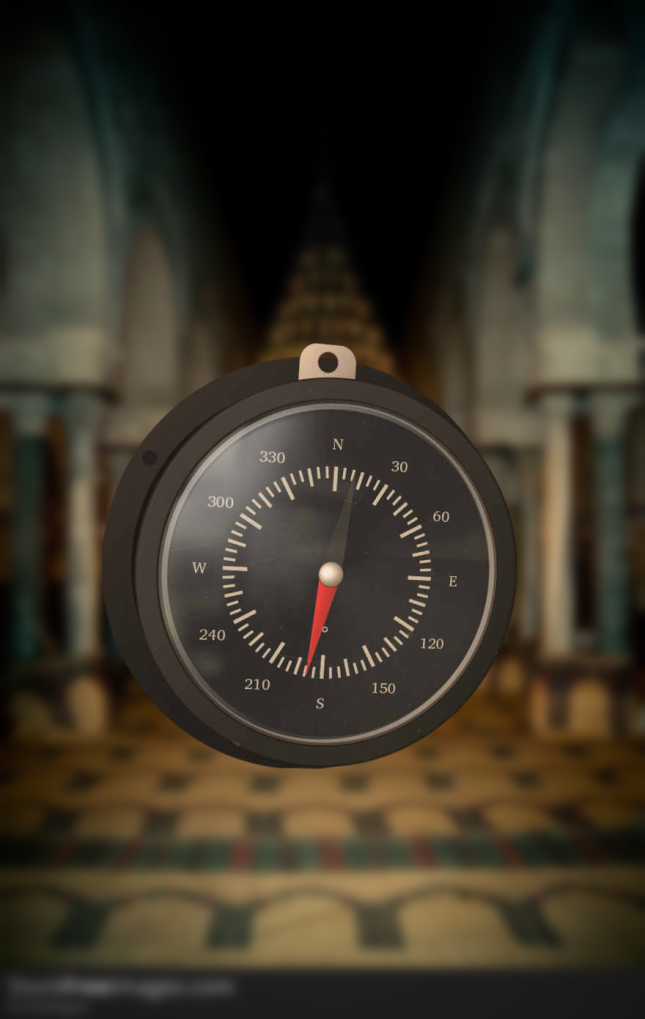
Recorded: 190; °
